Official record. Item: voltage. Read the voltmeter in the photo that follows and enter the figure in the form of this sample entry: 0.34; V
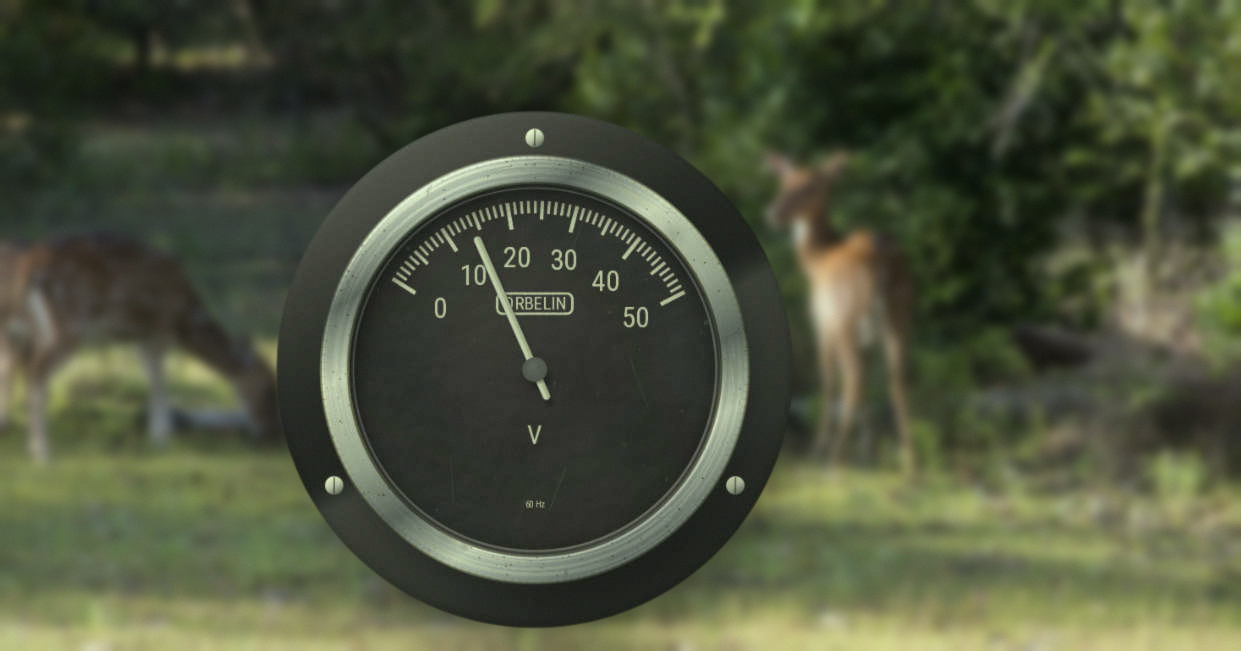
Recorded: 14; V
